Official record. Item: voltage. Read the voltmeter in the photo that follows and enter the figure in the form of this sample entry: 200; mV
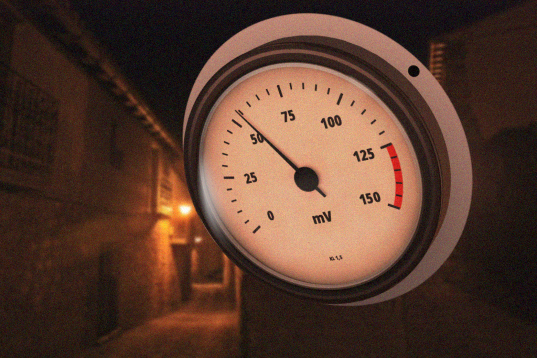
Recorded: 55; mV
